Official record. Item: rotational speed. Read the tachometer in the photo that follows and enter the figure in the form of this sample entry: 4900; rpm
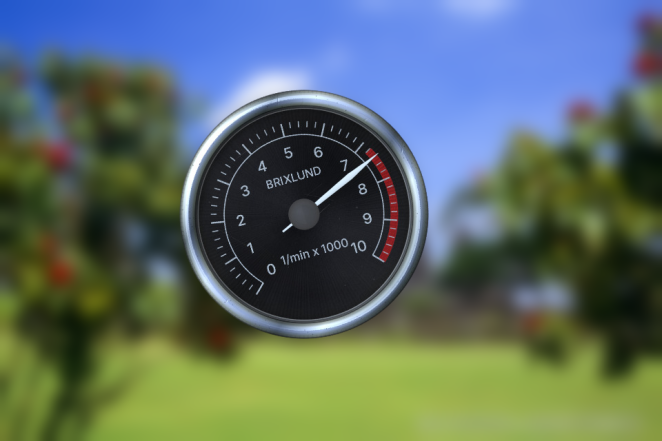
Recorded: 7400; rpm
